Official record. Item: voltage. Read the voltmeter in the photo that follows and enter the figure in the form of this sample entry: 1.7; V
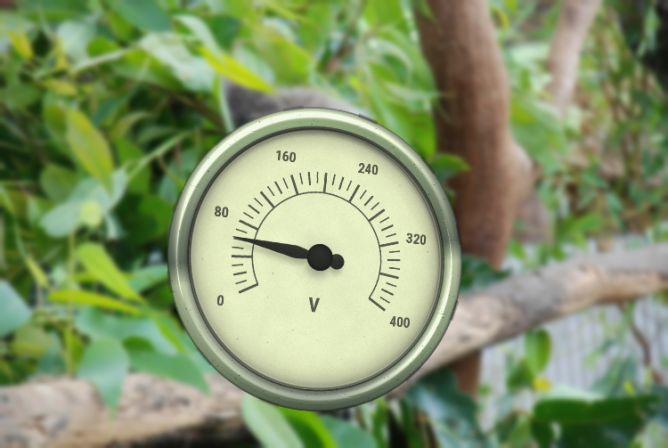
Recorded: 60; V
